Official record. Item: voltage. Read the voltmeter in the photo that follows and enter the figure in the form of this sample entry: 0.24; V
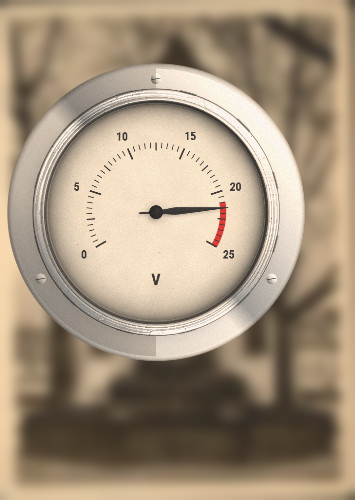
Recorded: 21.5; V
